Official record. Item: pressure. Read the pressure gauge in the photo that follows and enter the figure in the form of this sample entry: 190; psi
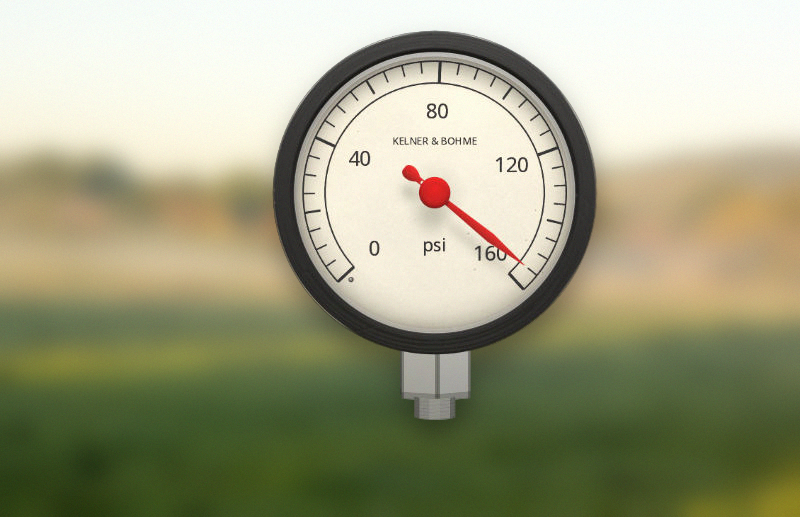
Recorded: 155; psi
